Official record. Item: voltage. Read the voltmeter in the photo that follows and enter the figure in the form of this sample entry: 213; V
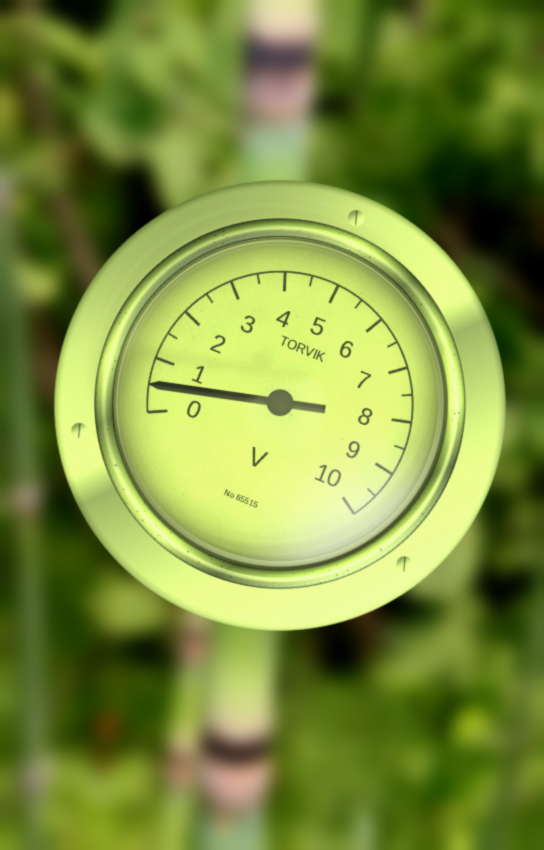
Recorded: 0.5; V
